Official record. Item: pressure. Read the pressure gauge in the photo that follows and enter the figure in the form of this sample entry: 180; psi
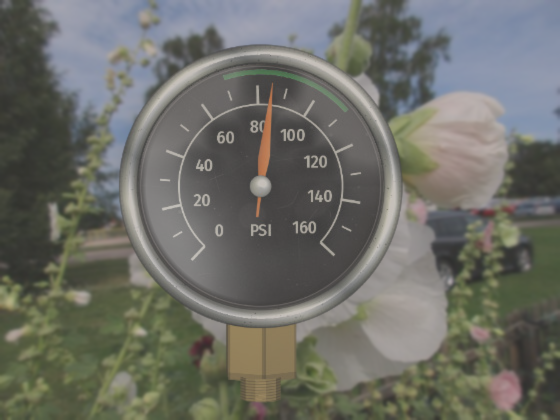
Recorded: 85; psi
